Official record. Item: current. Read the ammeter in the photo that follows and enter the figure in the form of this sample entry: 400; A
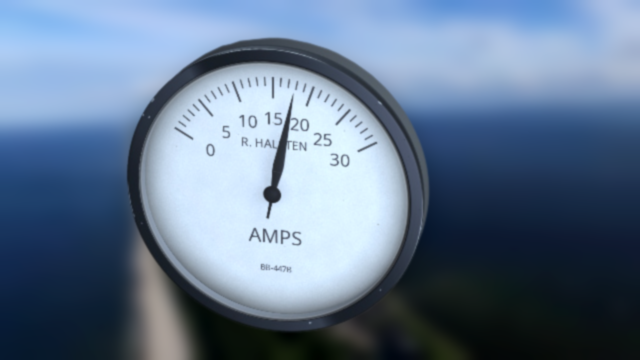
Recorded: 18; A
